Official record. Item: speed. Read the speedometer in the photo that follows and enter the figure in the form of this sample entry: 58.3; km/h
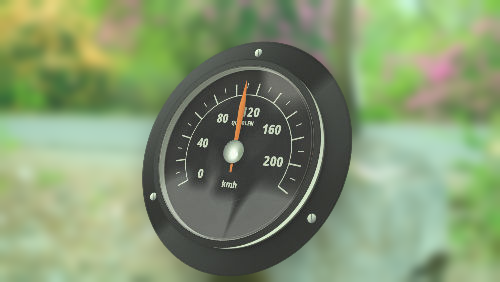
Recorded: 110; km/h
